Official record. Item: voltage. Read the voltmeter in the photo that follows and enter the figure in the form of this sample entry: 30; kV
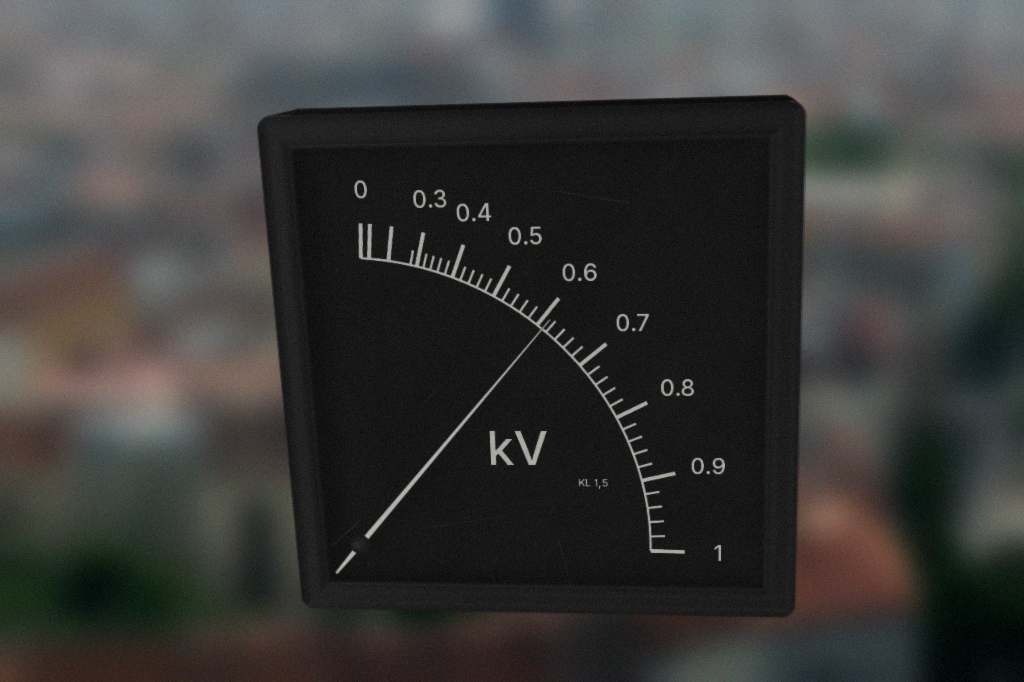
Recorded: 0.61; kV
